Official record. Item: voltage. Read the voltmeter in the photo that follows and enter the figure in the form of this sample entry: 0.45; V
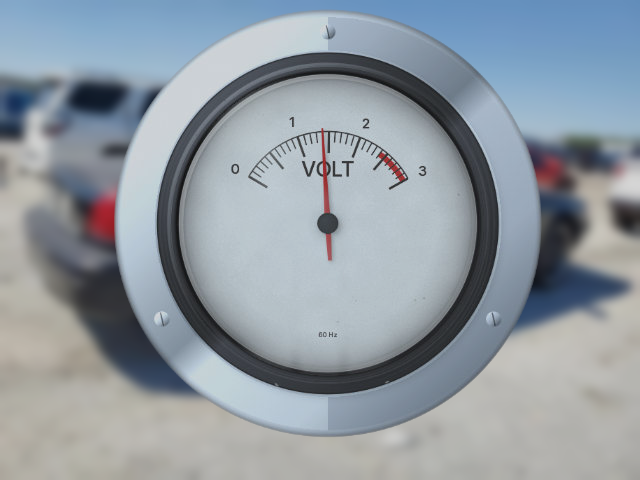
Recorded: 1.4; V
